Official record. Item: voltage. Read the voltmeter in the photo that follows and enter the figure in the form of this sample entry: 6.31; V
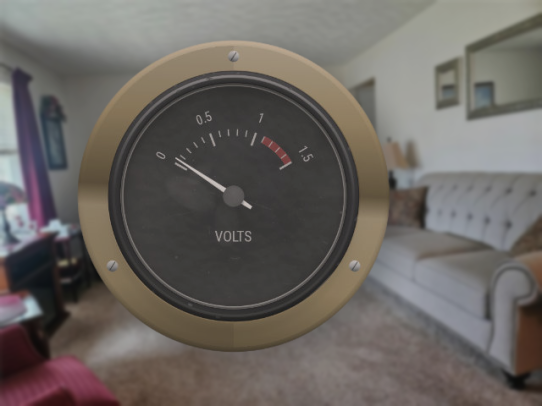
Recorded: 0.05; V
